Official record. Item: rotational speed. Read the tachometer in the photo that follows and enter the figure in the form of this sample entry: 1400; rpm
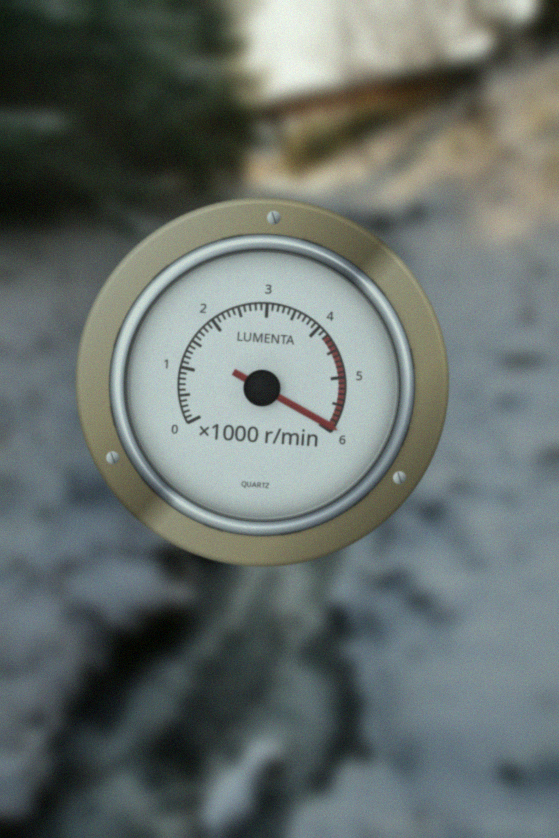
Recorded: 5900; rpm
